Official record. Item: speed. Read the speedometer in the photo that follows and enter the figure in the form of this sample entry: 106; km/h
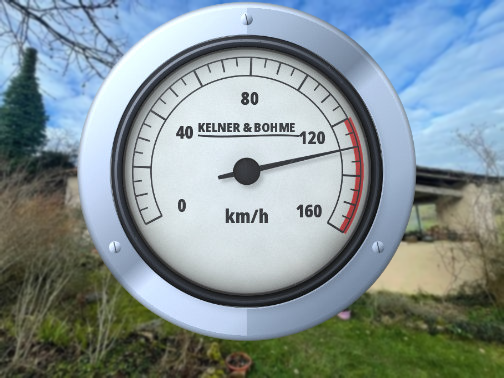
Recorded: 130; km/h
